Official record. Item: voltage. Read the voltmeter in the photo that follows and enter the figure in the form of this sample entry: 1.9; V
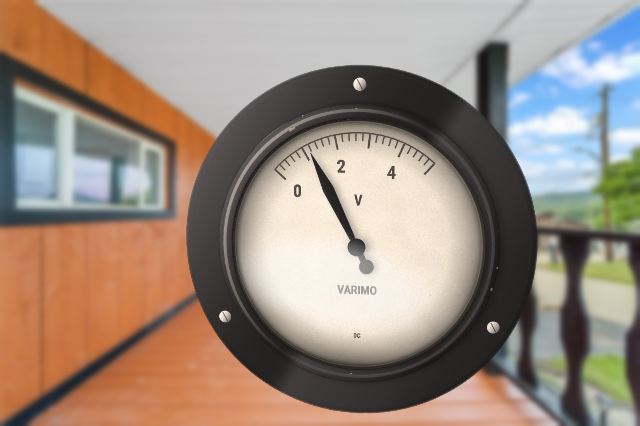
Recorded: 1.2; V
